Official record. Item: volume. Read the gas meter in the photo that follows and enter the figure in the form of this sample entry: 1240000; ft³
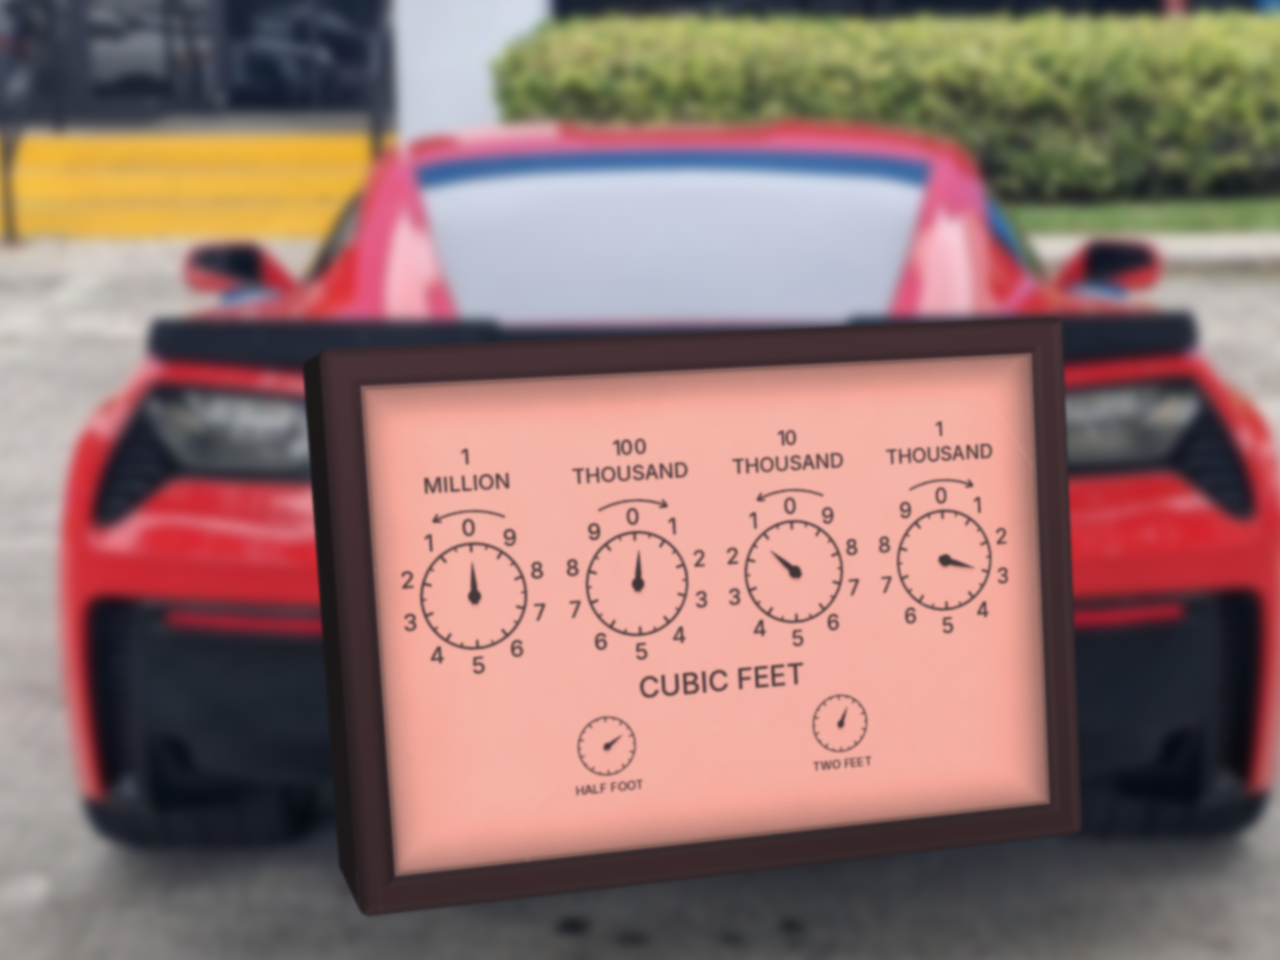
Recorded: 1300; ft³
